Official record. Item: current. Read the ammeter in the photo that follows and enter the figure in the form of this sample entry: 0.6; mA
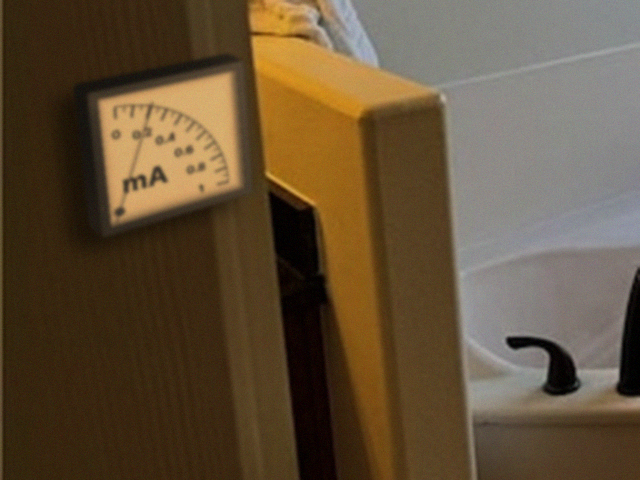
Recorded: 0.2; mA
